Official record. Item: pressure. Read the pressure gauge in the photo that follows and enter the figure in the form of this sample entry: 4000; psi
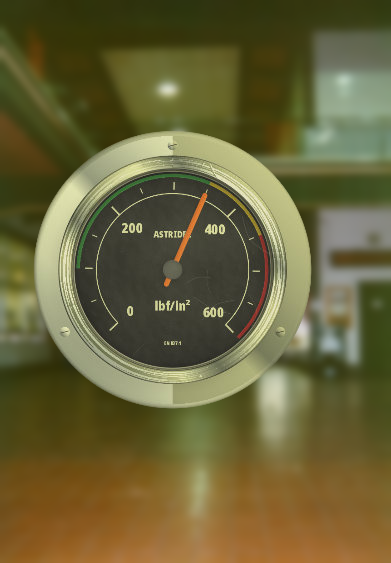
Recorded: 350; psi
